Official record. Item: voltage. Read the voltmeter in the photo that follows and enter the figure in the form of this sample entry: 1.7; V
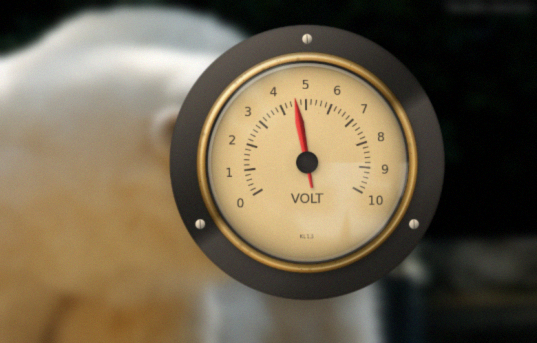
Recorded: 4.6; V
